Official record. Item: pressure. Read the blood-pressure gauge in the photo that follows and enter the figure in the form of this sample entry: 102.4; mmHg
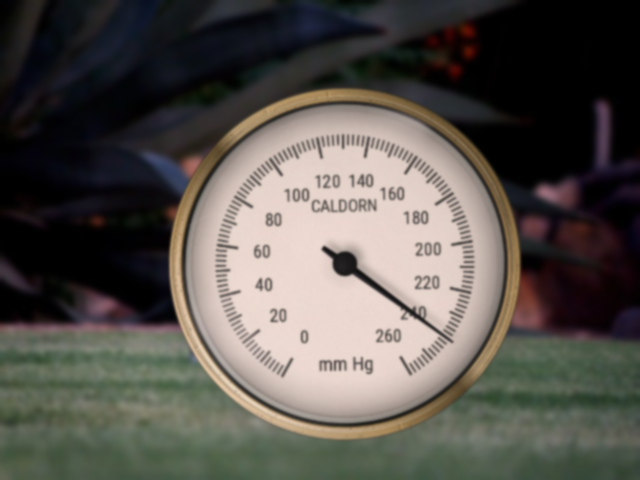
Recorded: 240; mmHg
